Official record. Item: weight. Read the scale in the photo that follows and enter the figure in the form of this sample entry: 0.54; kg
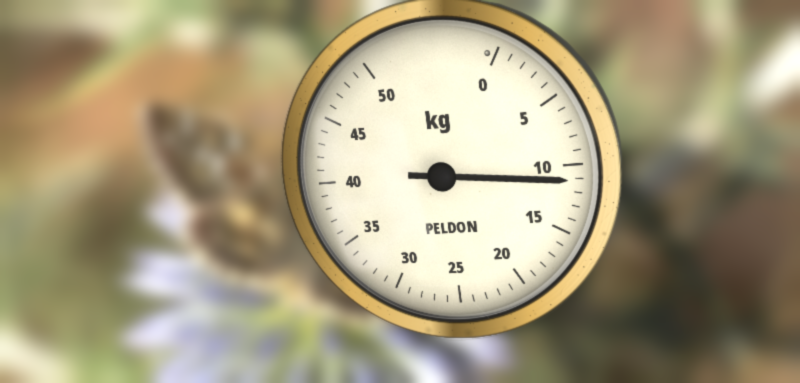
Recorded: 11; kg
